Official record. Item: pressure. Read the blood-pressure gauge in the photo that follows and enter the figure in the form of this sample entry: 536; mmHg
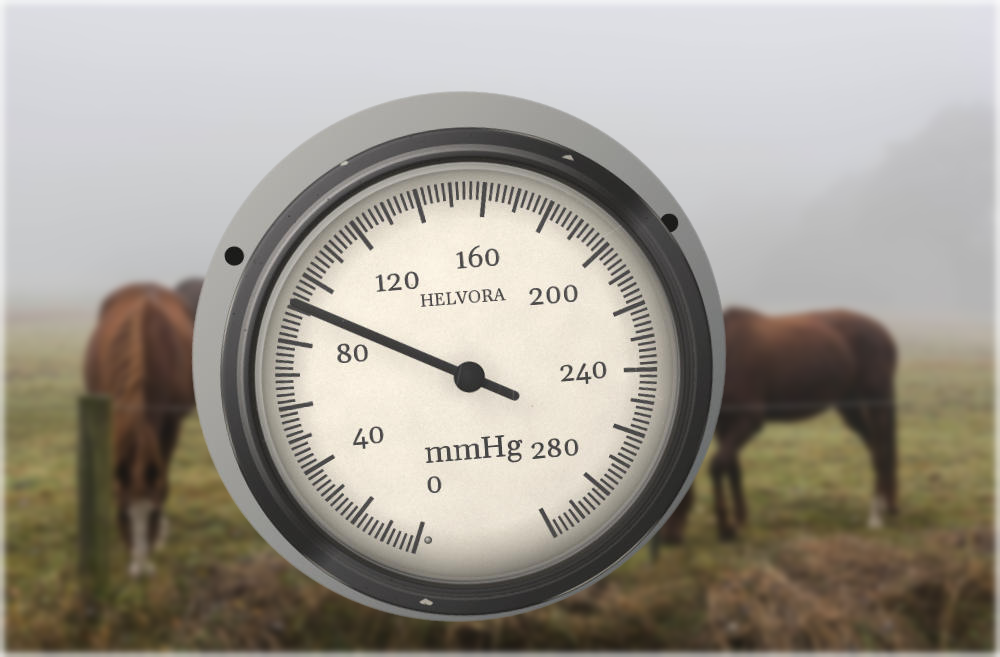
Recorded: 92; mmHg
